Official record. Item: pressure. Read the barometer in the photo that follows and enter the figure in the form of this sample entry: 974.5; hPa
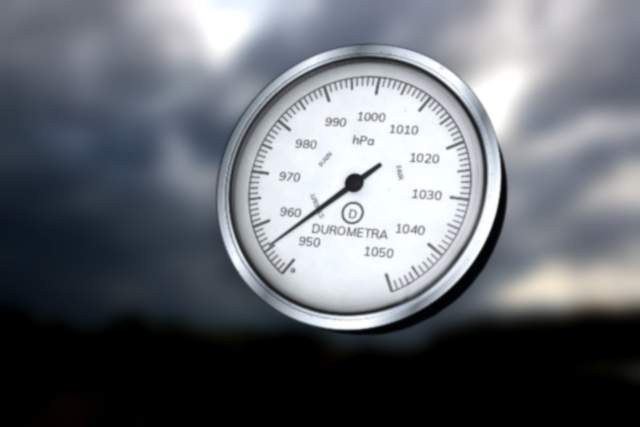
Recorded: 955; hPa
